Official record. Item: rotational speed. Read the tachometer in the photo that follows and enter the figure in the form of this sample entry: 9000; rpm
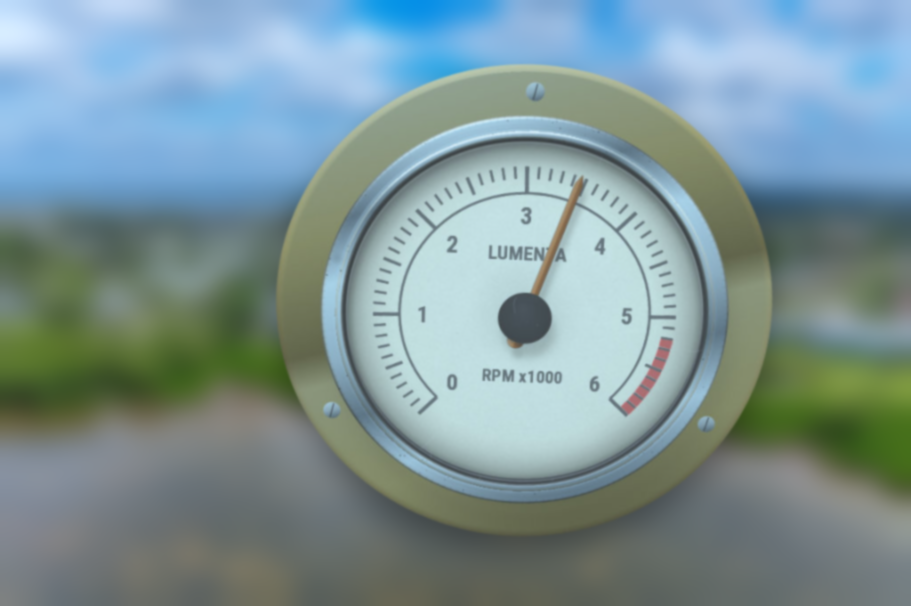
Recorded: 3450; rpm
